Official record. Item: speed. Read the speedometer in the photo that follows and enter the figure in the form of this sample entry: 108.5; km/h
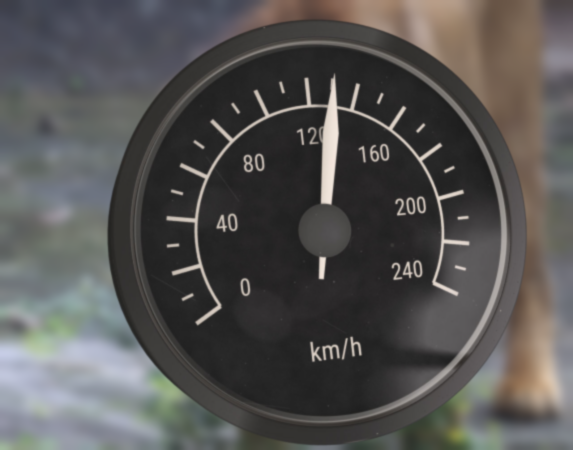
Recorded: 130; km/h
